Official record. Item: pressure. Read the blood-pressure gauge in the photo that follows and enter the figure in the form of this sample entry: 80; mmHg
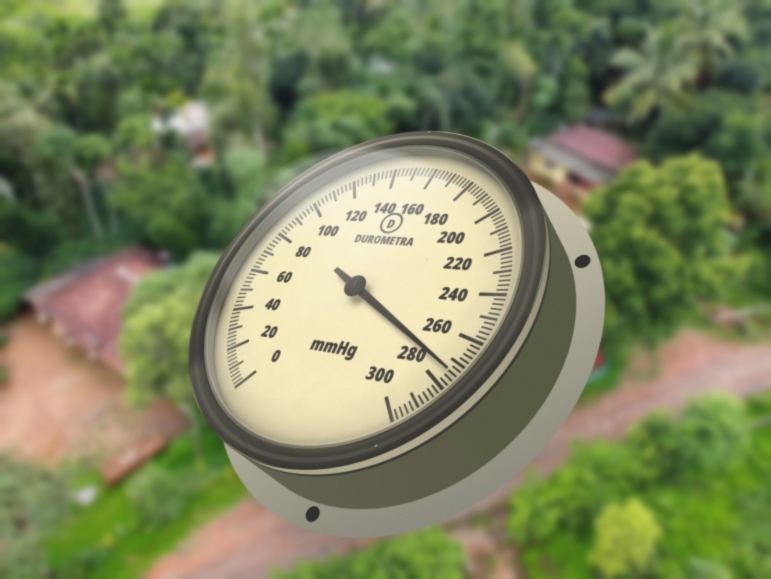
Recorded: 274; mmHg
